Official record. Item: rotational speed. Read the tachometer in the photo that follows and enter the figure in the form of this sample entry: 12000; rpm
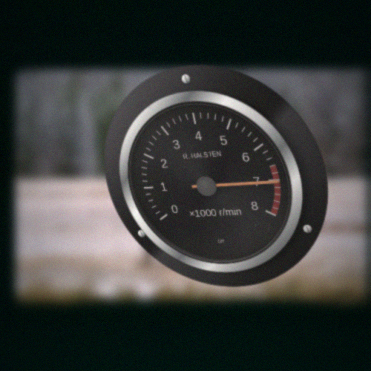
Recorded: 7000; rpm
